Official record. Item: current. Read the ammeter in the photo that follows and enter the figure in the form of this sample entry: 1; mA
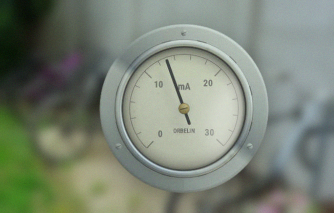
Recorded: 13; mA
